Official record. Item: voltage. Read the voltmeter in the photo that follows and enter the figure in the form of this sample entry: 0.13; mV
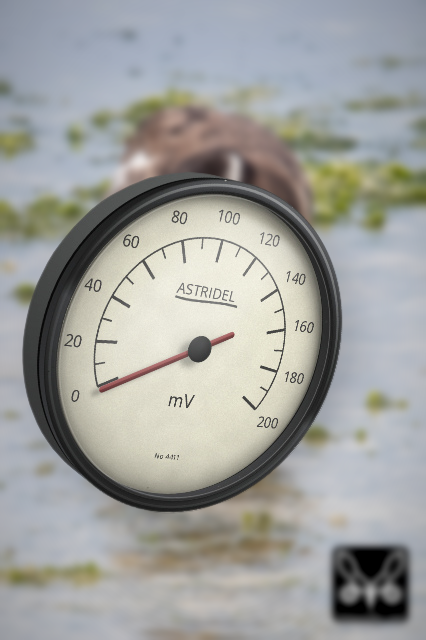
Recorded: 0; mV
